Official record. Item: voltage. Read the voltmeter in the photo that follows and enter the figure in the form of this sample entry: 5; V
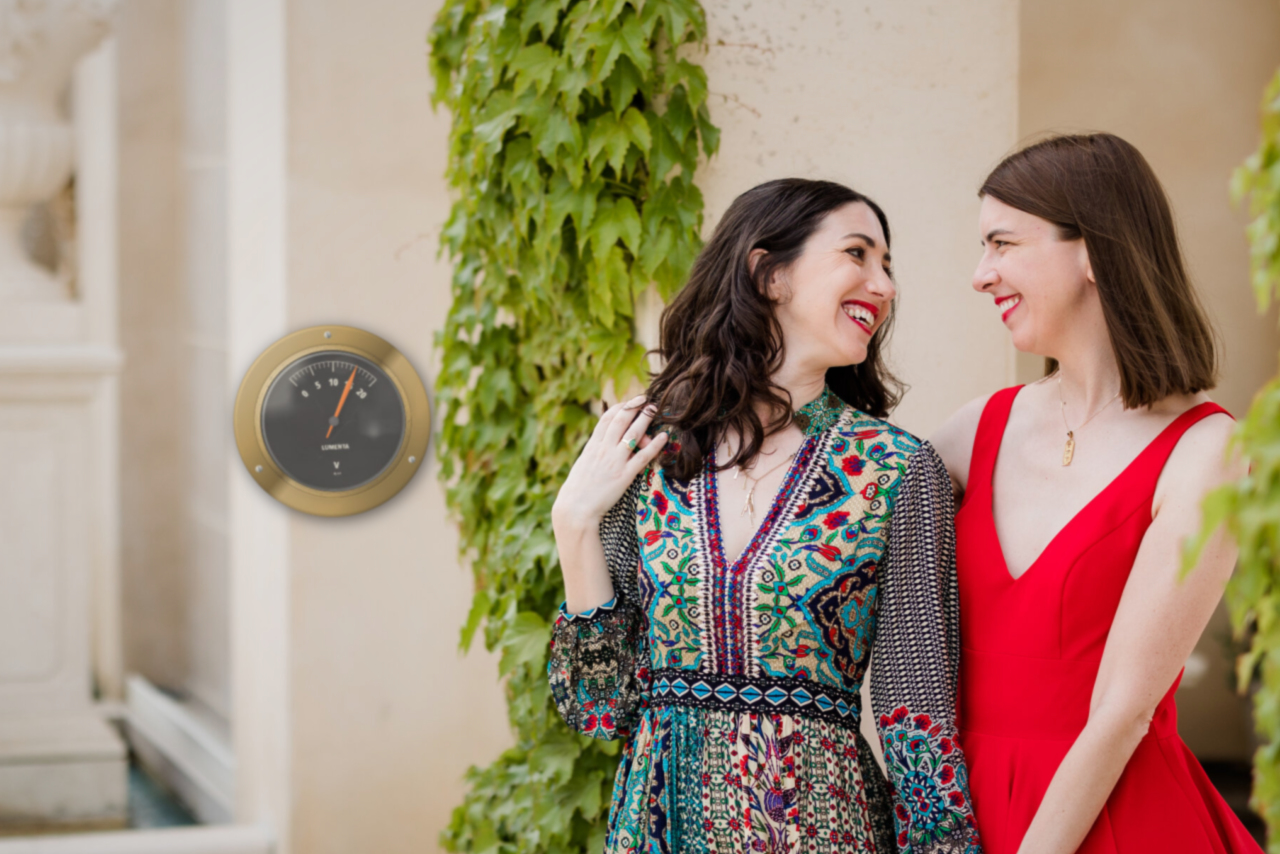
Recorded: 15; V
